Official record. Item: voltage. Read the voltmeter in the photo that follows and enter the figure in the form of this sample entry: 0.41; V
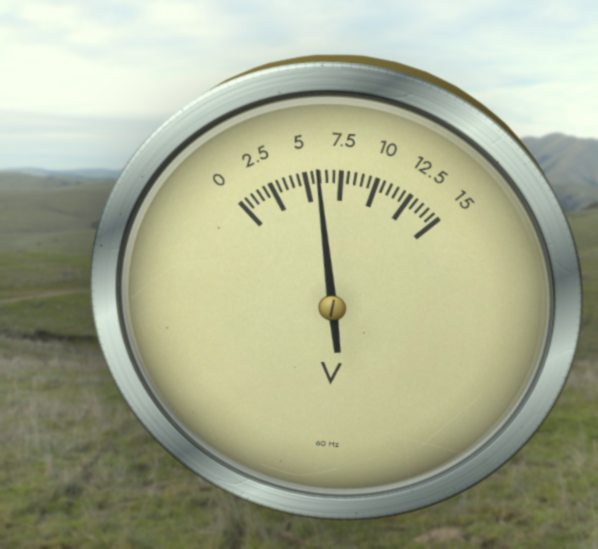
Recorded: 6; V
